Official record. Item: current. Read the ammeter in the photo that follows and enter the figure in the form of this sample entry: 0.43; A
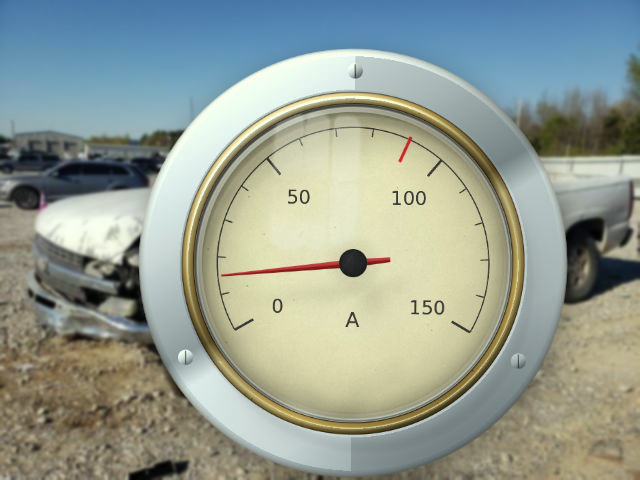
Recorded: 15; A
